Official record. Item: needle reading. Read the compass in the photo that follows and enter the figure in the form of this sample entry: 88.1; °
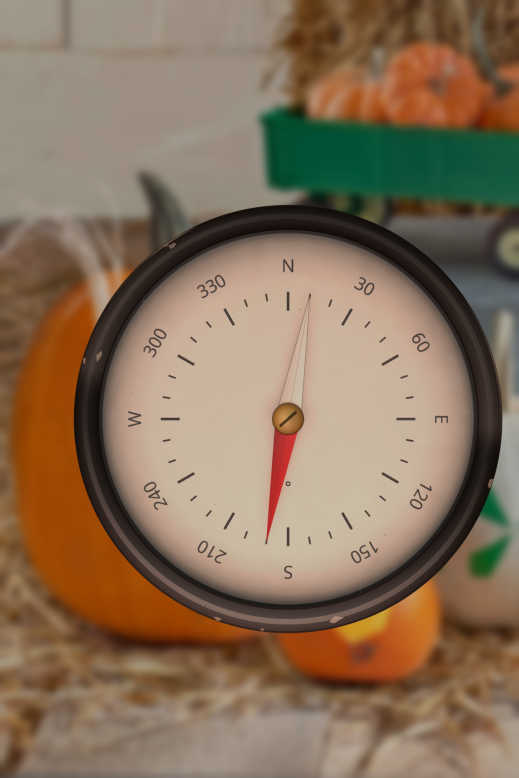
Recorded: 190; °
